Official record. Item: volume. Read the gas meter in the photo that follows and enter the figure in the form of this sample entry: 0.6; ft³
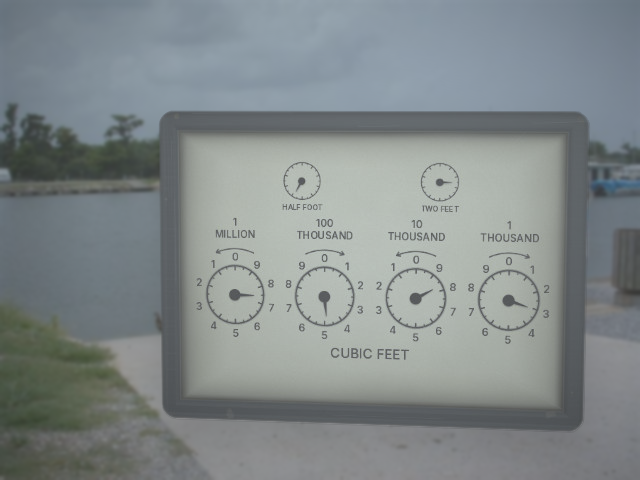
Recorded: 748300; ft³
